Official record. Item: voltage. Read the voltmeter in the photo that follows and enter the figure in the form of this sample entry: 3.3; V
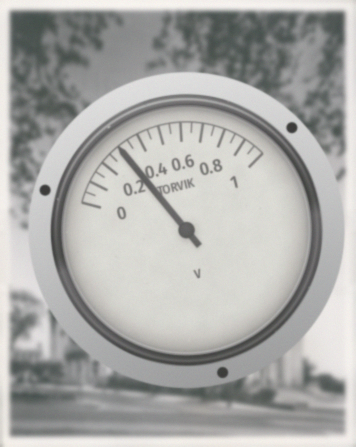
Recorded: 0.3; V
